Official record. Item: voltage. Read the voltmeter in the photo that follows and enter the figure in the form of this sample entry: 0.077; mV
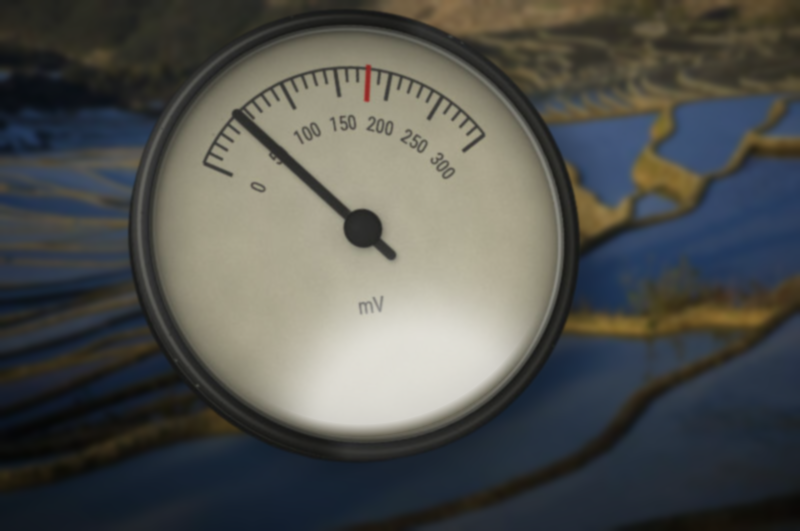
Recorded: 50; mV
